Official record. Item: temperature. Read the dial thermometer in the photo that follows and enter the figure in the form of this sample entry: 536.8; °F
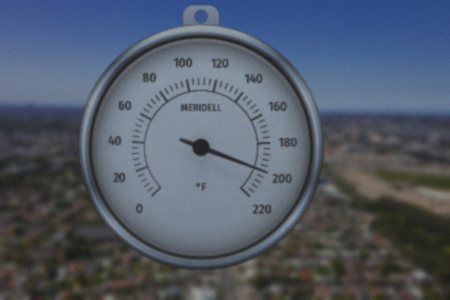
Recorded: 200; °F
